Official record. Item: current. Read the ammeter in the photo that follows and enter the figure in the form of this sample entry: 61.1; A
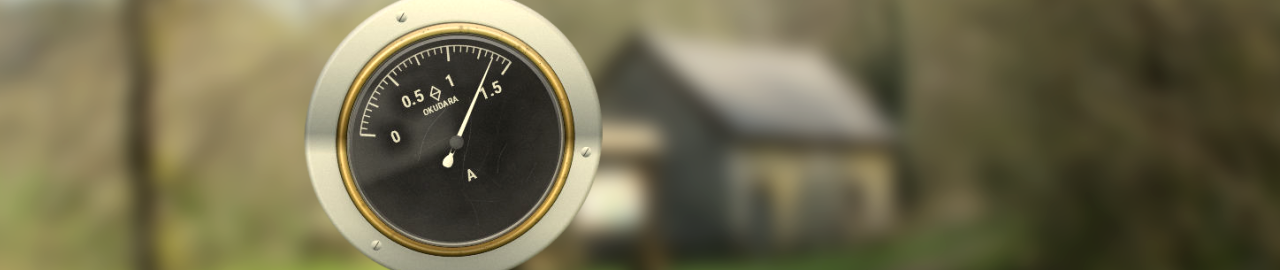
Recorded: 1.35; A
